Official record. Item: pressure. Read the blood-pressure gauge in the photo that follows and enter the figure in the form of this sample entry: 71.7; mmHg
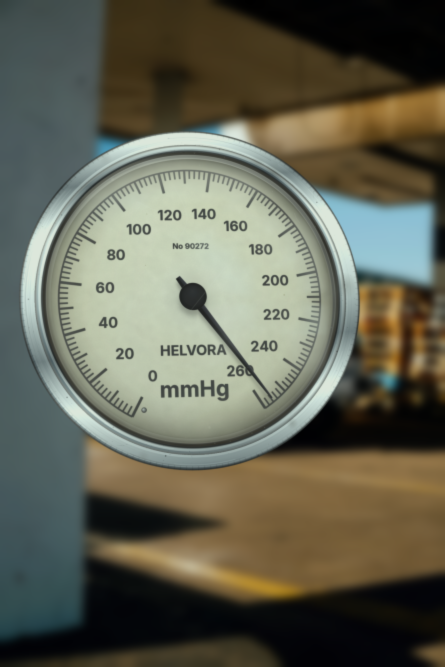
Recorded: 256; mmHg
